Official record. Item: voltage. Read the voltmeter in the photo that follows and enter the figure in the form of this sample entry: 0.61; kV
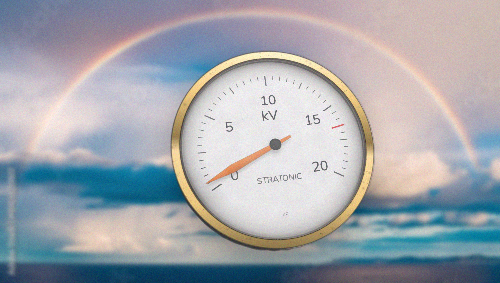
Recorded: 0.5; kV
